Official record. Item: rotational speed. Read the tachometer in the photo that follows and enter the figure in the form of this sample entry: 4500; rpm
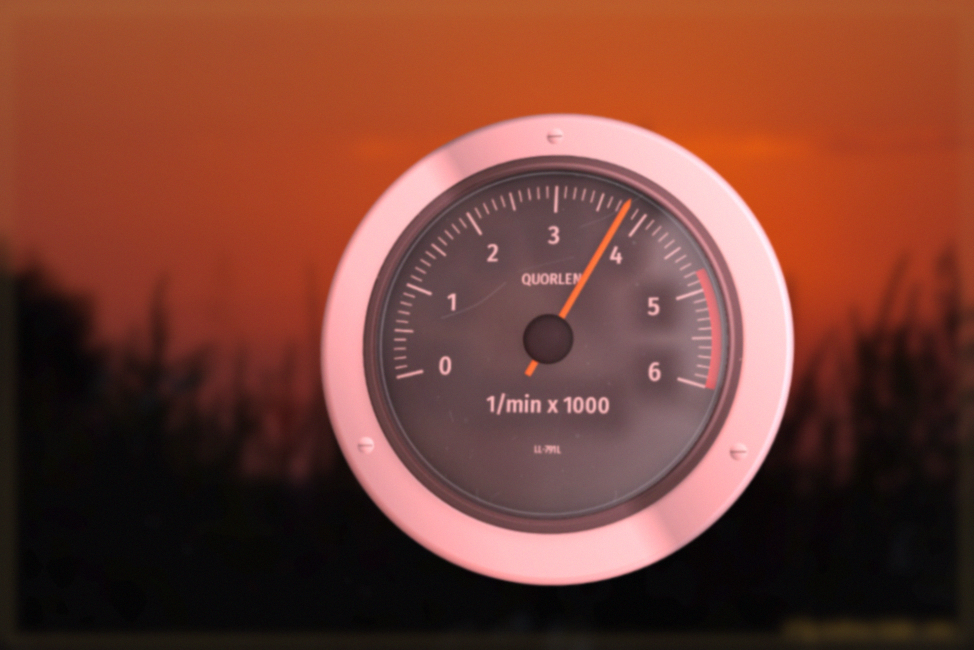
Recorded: 3800; rpm
